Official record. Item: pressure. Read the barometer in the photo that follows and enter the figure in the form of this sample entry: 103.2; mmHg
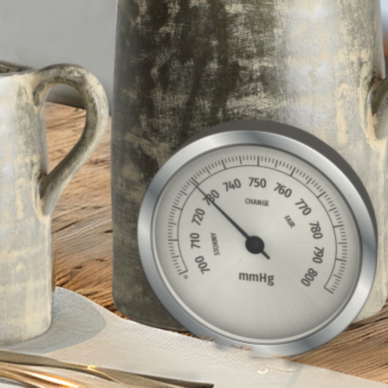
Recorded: 730; mmHg
